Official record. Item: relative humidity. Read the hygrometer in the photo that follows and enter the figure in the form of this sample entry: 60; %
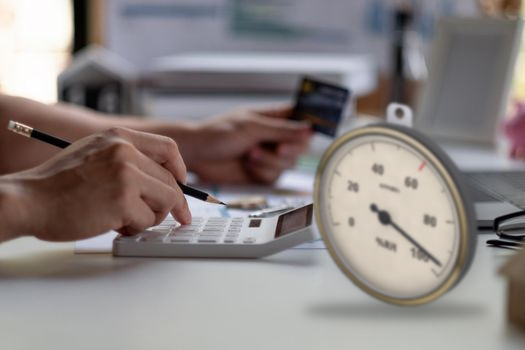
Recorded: 95; %
